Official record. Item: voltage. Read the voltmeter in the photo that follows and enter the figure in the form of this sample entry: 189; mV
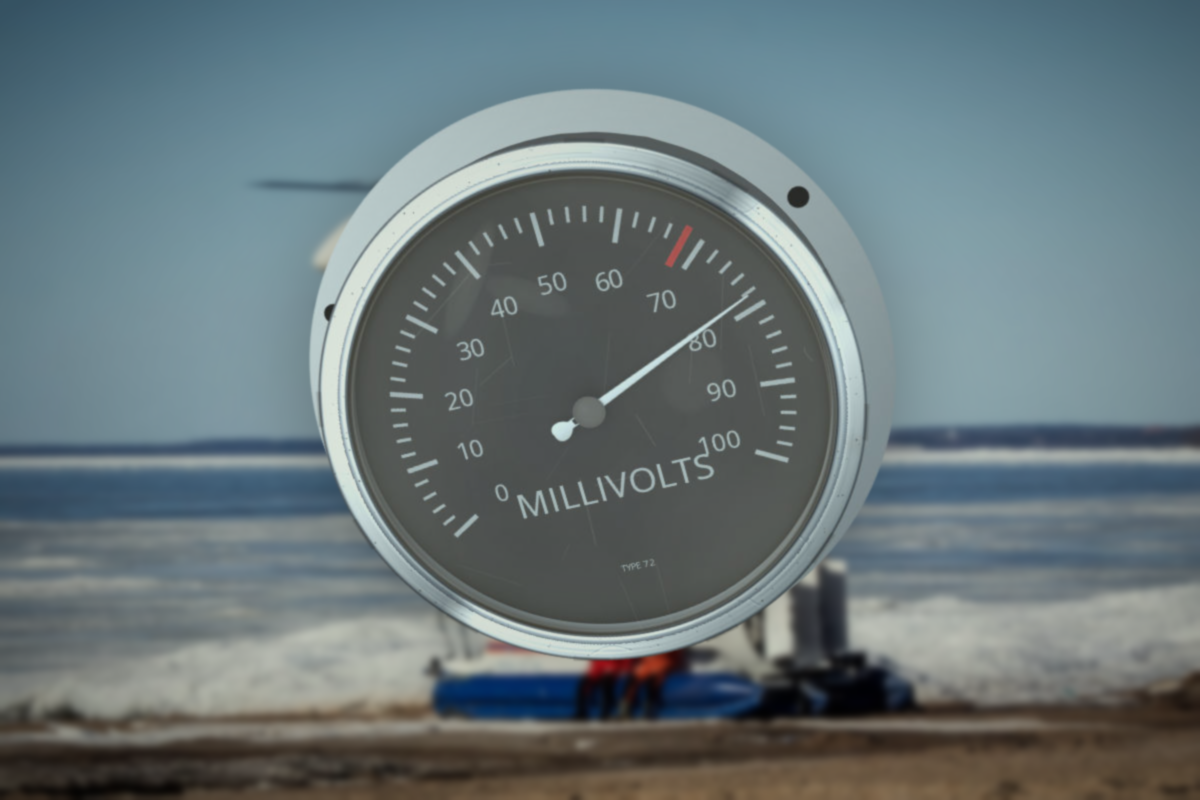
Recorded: 78; mV
